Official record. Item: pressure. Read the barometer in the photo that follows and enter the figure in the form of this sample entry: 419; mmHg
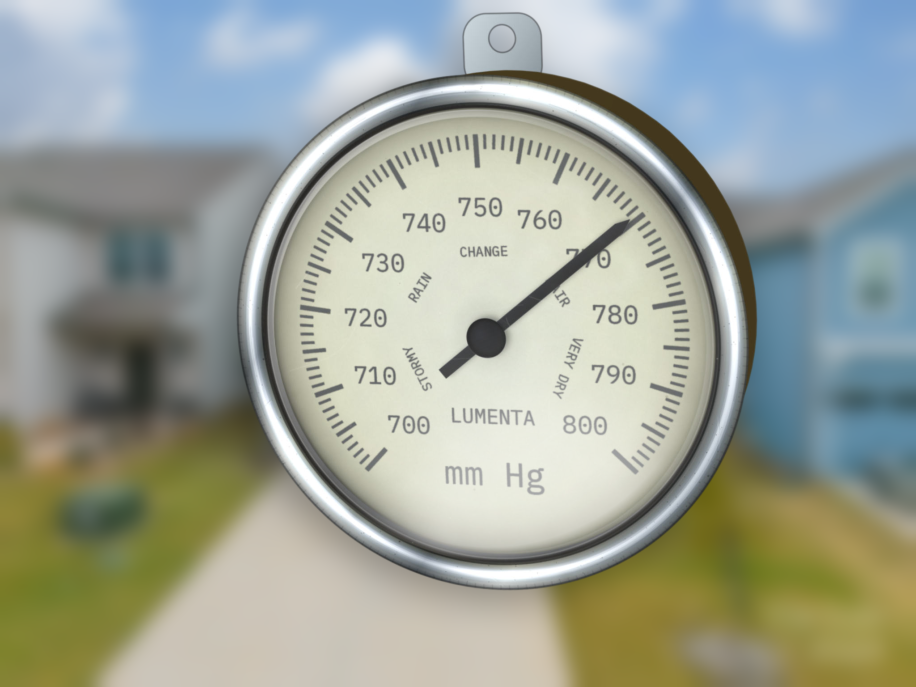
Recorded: 769.5; mmHg
